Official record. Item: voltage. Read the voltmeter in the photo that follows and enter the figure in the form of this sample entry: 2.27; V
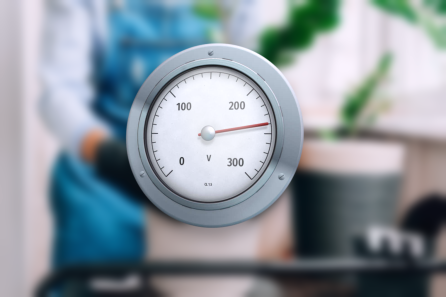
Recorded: 240; V
